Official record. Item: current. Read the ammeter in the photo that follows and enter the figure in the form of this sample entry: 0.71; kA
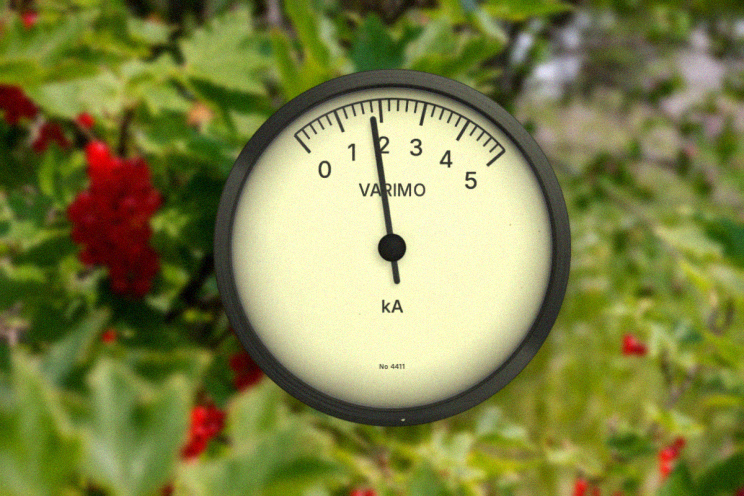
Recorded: 1.8; kA
